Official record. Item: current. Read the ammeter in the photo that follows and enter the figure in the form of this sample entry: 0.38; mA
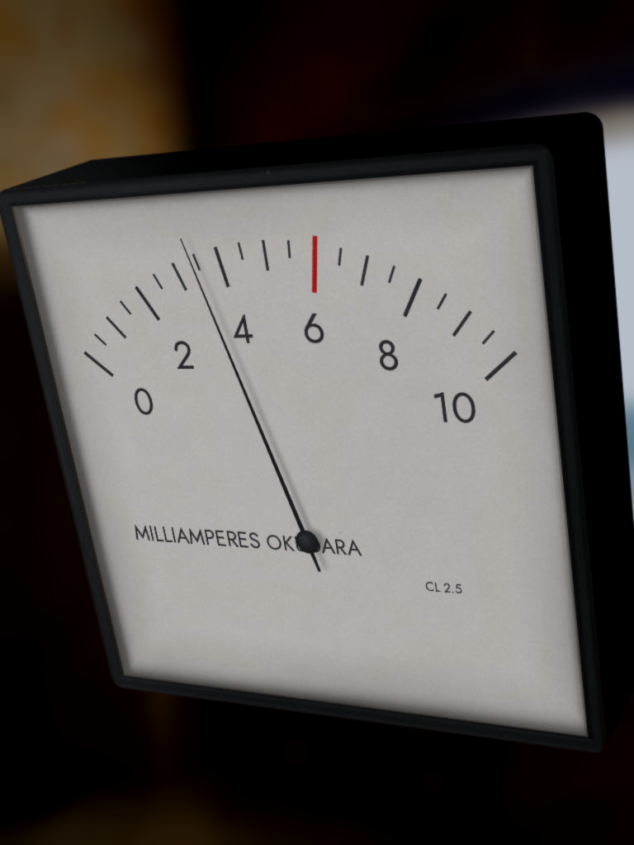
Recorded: 3.5; mA
